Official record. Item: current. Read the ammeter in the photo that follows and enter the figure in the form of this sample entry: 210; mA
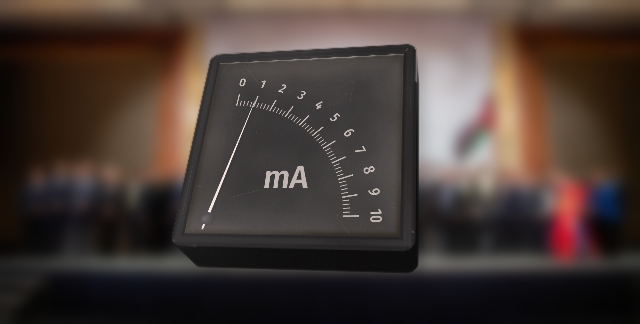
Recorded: 1; mA
